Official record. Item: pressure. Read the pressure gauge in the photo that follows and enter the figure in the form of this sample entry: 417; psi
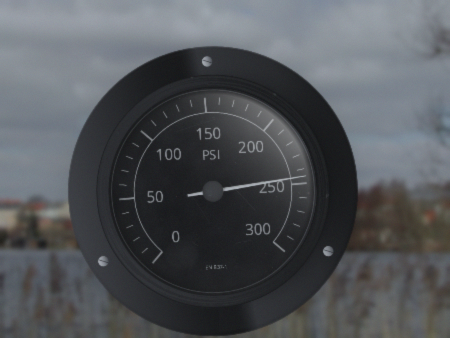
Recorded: 245; psi
